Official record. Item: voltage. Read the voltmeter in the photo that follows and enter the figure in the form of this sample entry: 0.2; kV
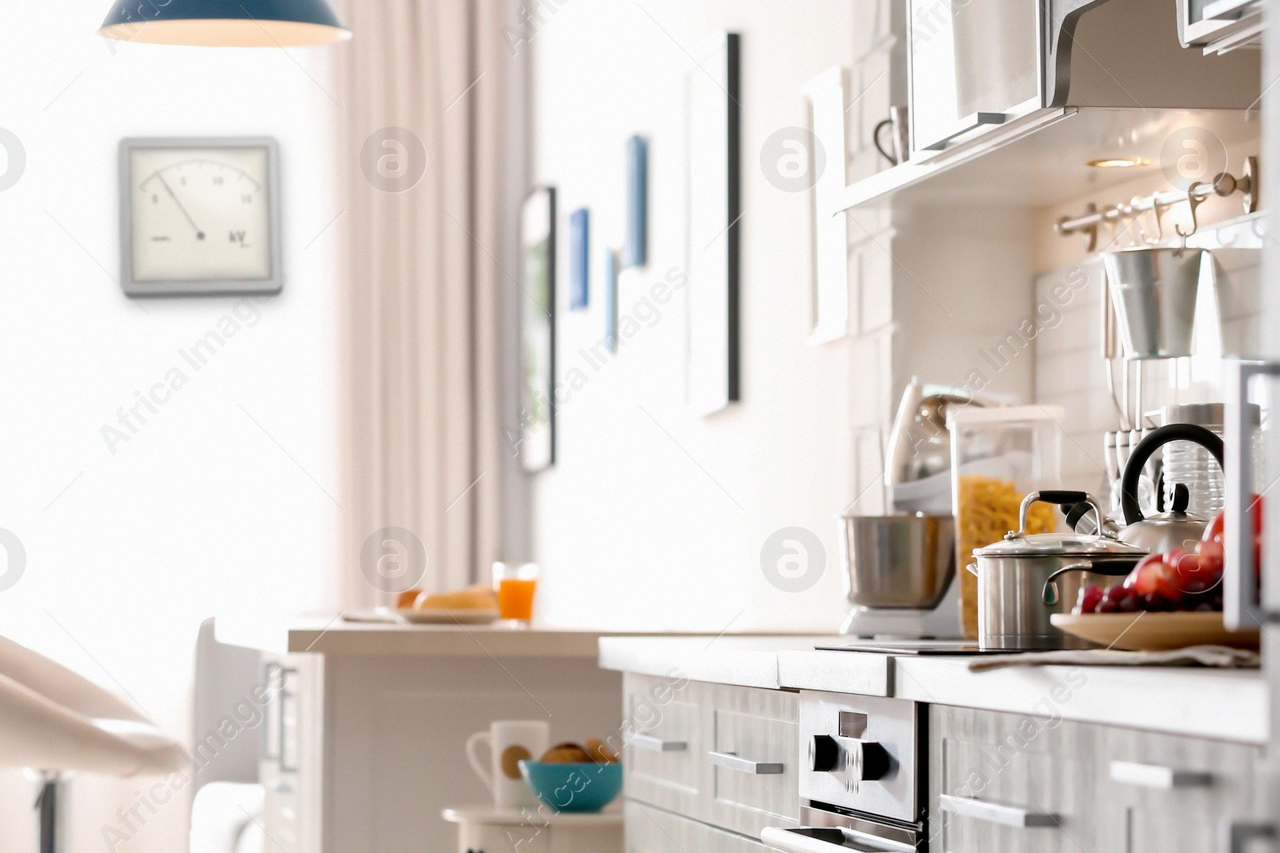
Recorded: 2.5; kV
